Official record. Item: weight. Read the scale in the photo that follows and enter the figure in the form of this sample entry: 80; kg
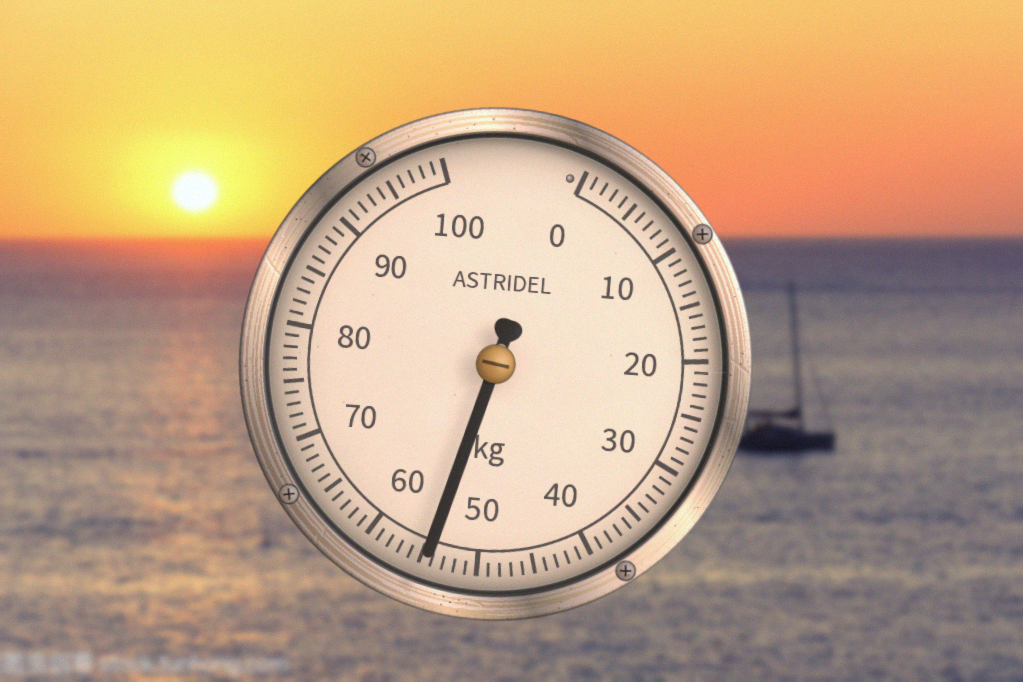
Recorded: 54.5; kg
